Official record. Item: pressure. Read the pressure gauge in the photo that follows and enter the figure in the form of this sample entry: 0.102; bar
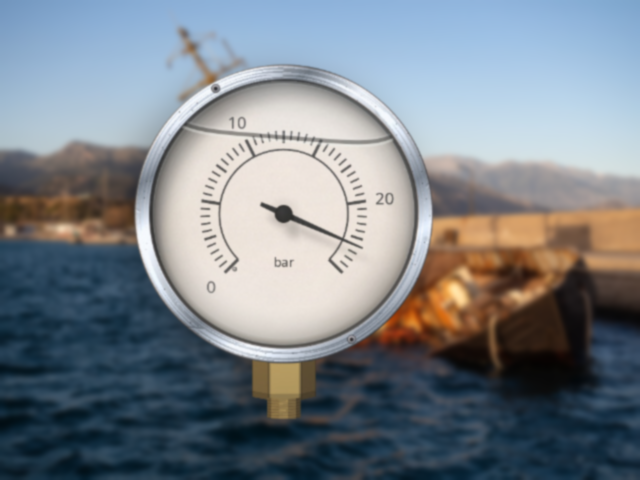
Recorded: 23; bar
